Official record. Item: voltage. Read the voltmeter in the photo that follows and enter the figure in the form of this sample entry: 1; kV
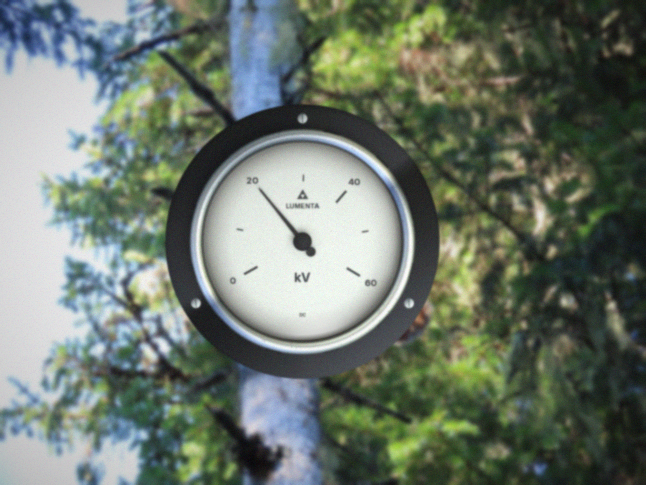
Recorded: 20; kV
